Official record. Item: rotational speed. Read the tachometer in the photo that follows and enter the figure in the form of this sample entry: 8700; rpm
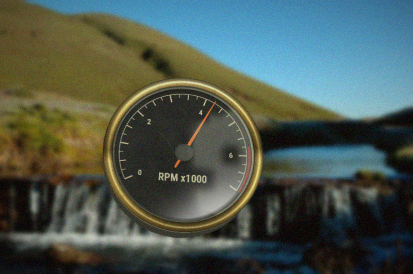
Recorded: 4250; rpm
